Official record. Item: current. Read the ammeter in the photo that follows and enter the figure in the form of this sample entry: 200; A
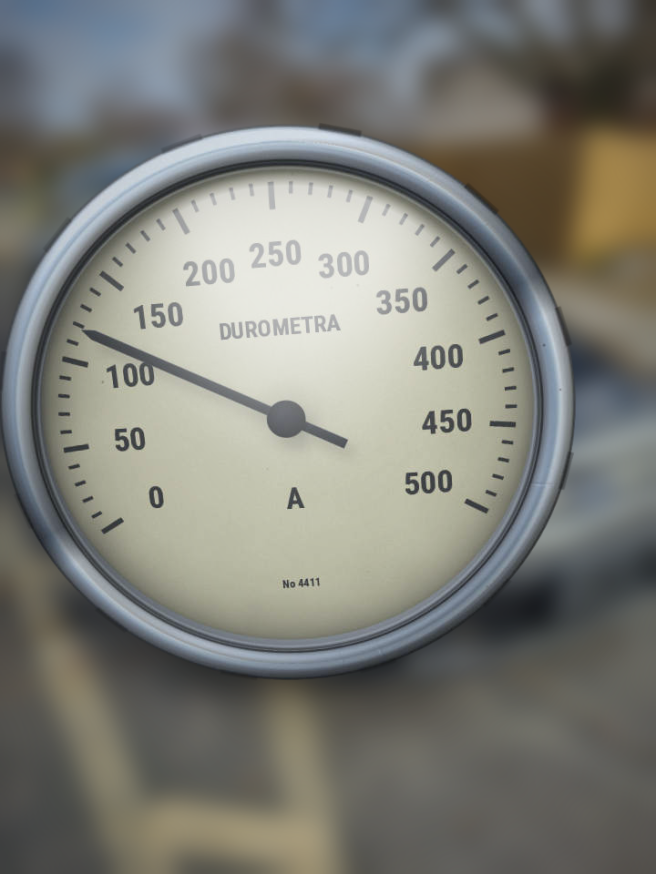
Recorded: 120; A
